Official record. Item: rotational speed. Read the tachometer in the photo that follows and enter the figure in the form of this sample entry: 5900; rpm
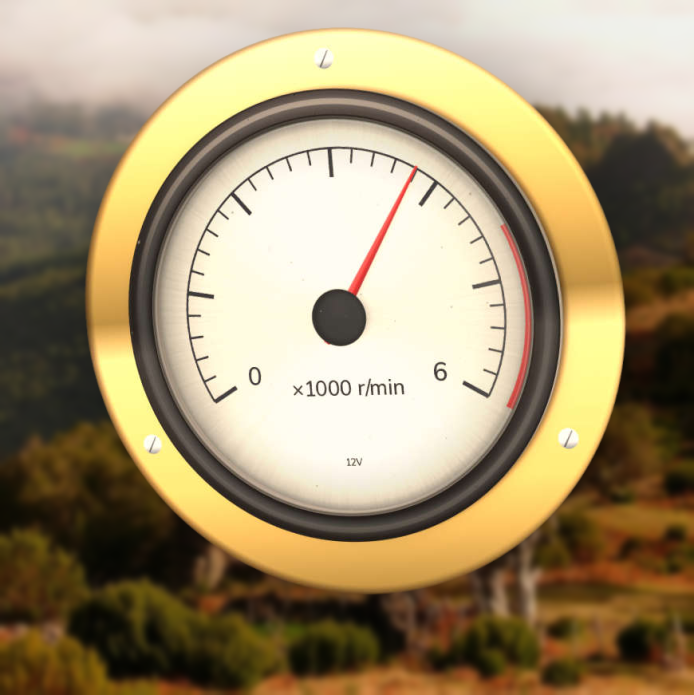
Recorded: 3800; rpm
